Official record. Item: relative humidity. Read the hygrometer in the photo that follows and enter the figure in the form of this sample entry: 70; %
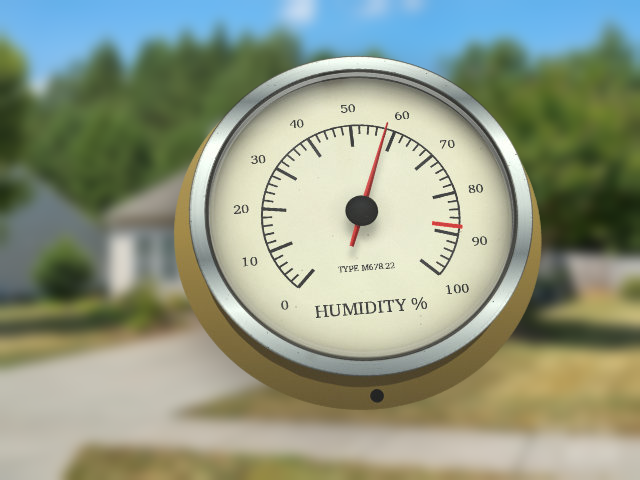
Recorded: 58; %
